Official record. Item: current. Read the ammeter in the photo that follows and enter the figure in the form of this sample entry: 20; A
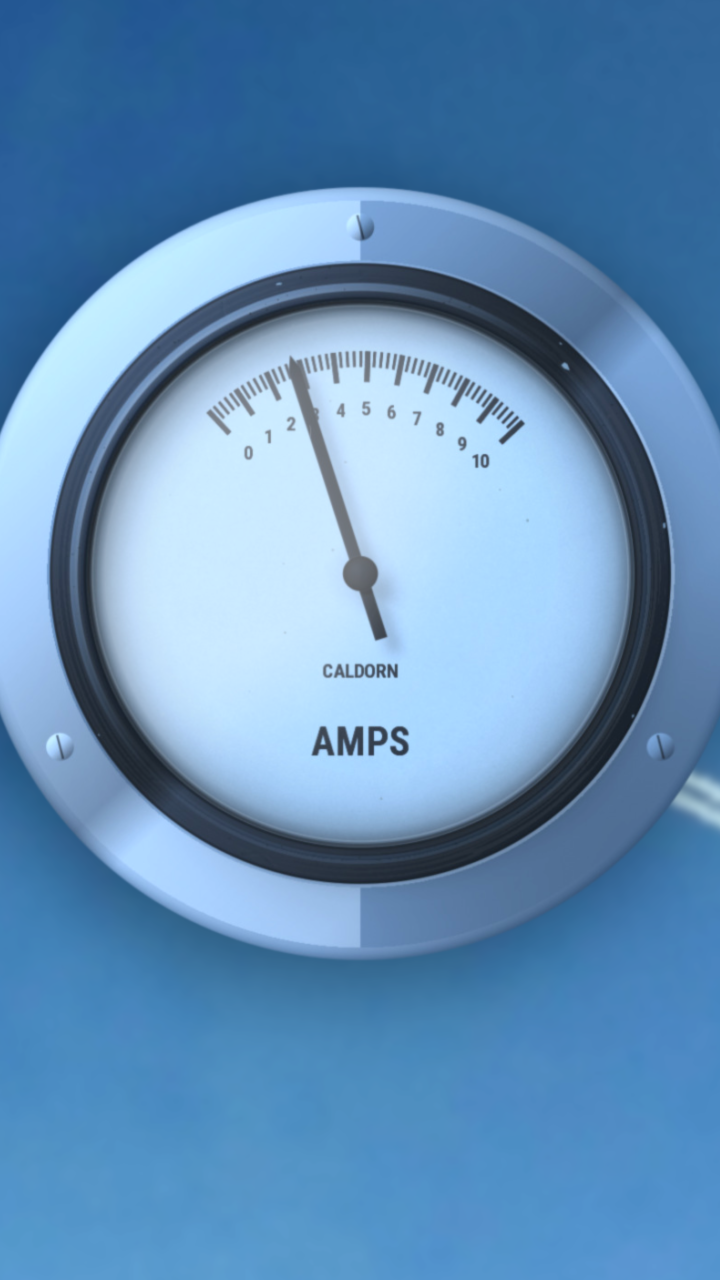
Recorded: 2.8; A
